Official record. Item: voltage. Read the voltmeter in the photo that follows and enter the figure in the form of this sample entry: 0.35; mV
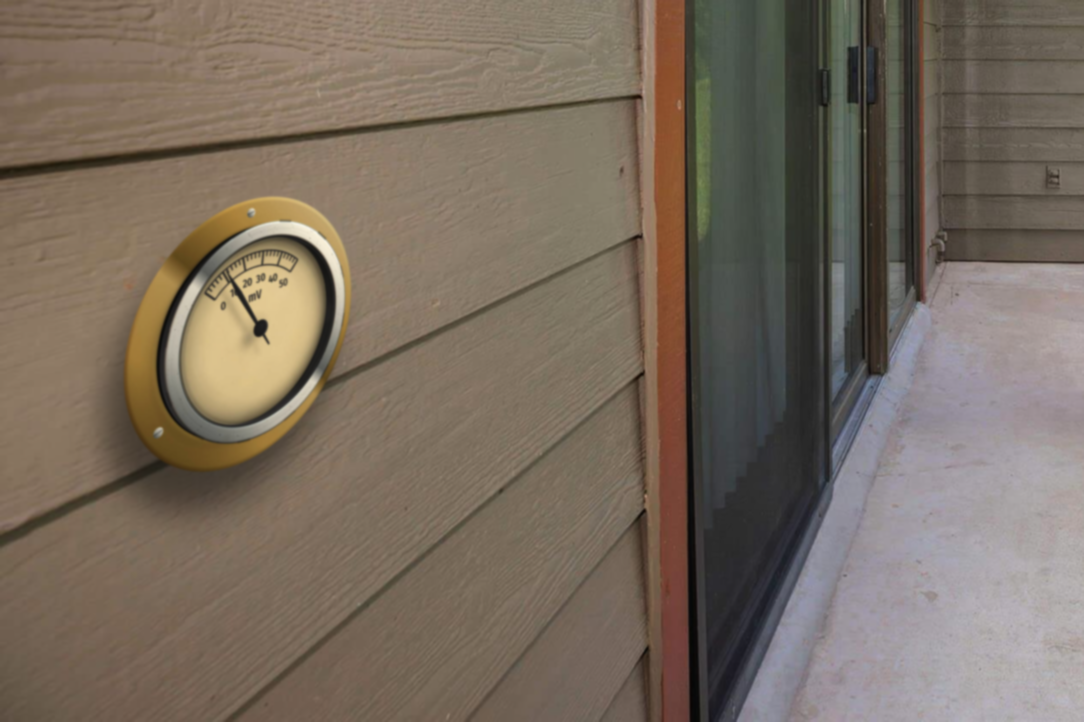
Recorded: 10; mV
